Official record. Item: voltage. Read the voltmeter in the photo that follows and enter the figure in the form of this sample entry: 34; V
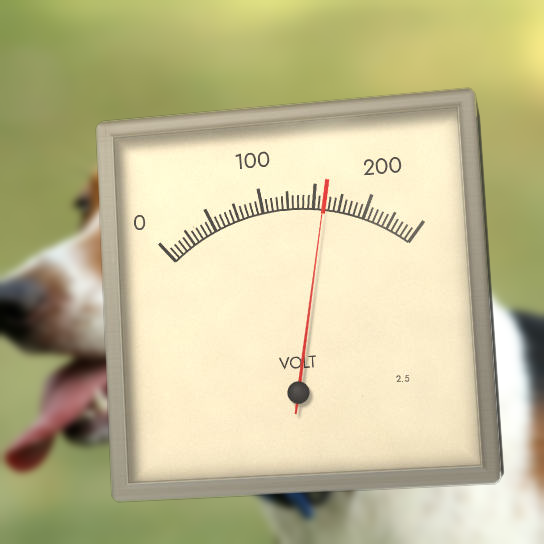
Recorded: 160; V
